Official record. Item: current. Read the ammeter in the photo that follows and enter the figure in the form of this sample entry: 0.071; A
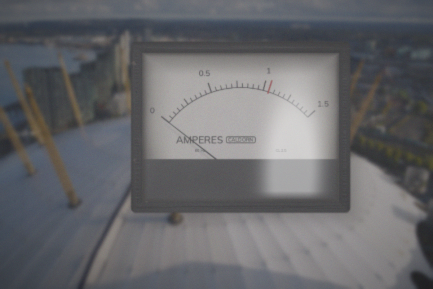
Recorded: 0; A
